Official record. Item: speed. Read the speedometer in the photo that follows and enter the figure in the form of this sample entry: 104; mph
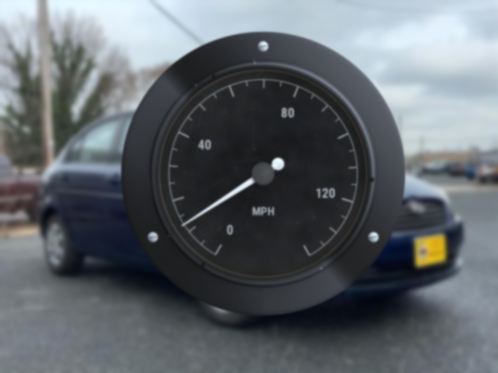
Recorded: 12.5; mph
